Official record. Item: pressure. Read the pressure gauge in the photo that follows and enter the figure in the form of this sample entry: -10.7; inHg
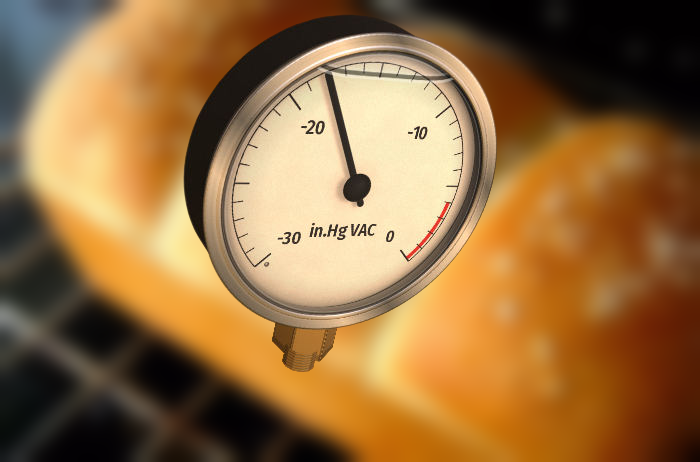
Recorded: -18; inHg
